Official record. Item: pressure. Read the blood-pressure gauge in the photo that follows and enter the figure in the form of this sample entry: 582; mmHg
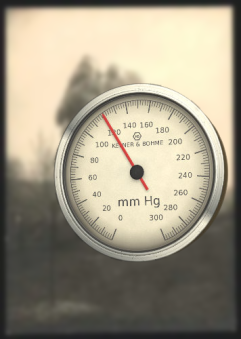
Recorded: 120; mmHg
